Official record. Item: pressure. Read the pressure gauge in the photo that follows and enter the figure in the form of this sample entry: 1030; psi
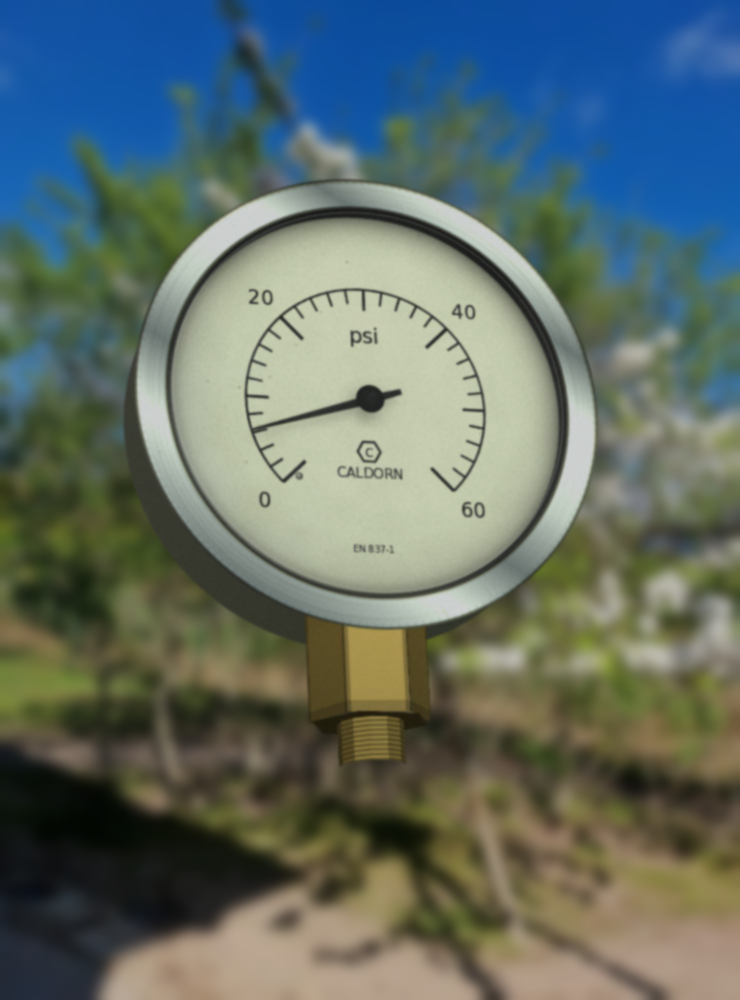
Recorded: 6; psi
